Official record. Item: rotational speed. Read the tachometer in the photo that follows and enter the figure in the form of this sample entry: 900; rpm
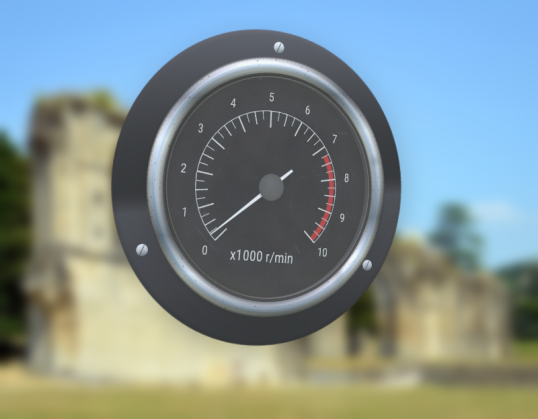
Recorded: 250; rpm
